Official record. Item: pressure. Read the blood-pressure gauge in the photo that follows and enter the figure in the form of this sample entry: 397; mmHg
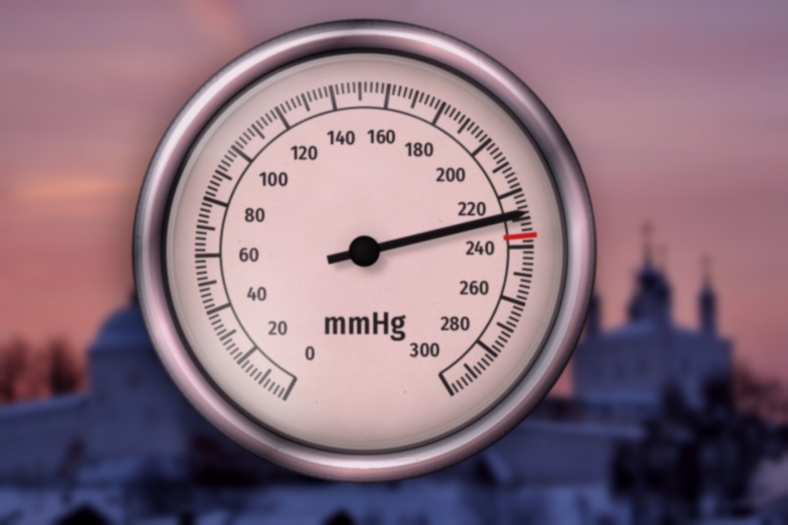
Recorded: 228; mmHg
